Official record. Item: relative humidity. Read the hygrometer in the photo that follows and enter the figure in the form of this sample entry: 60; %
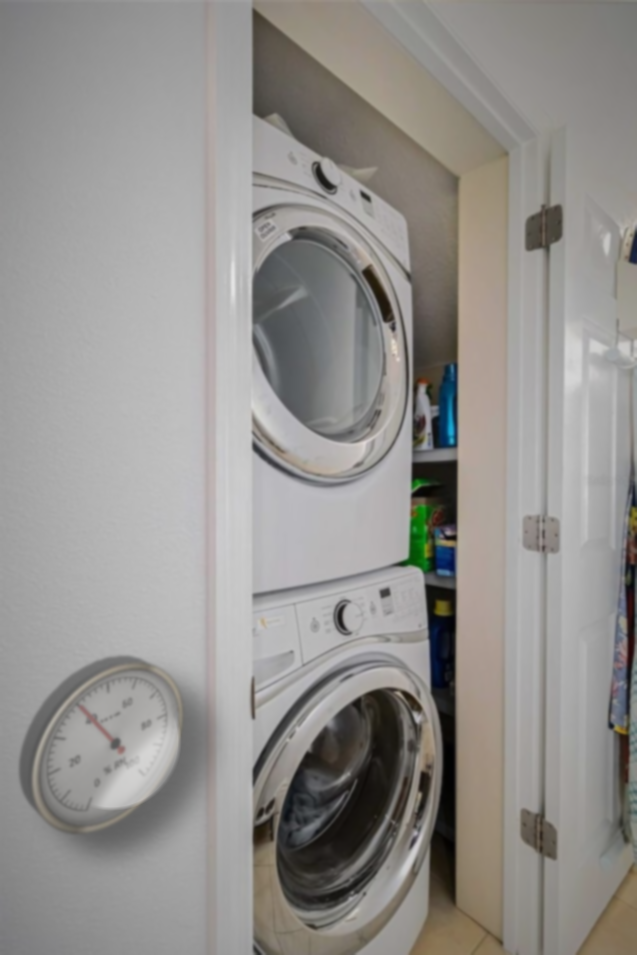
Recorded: 40; %
